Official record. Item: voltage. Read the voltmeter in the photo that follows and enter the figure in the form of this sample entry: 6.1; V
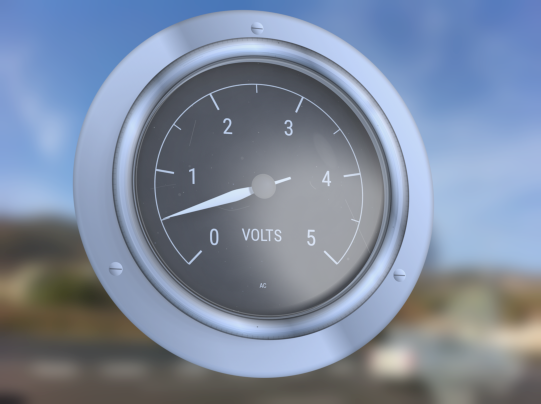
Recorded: 0.5; V
